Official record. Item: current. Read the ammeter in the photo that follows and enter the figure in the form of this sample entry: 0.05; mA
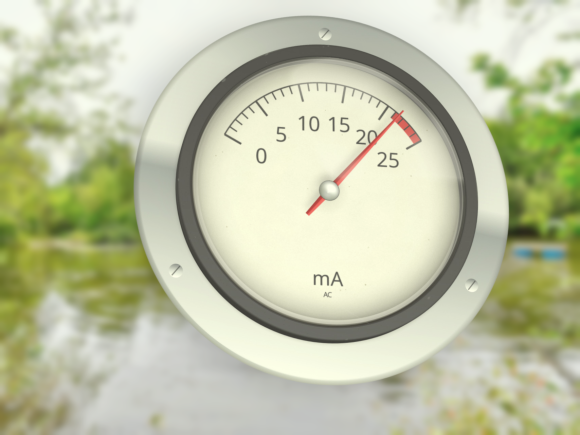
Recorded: 21.5; mA
